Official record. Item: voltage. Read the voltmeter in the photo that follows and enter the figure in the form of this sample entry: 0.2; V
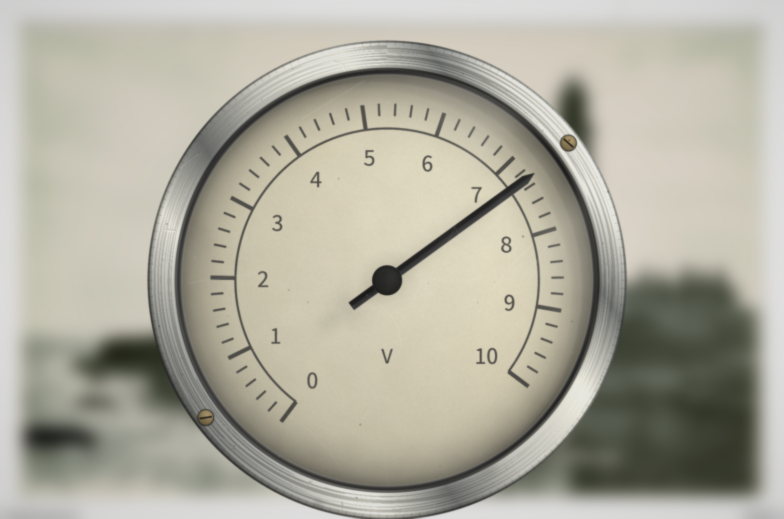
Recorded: 7.3; V
